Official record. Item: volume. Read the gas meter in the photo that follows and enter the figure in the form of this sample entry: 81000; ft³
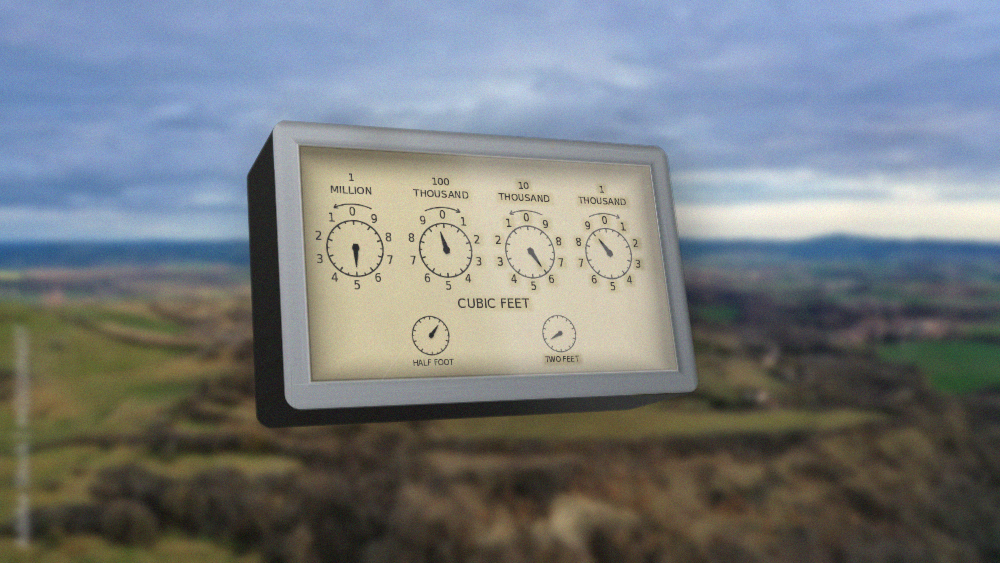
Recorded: 495900; ft³
